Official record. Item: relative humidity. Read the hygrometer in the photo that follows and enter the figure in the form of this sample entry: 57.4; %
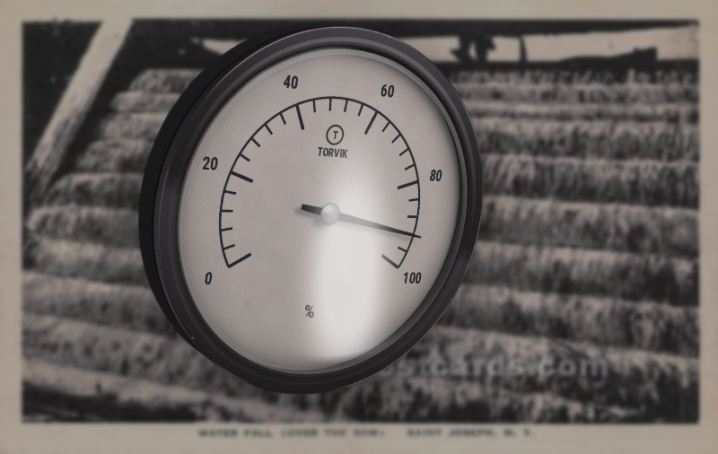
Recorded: 92; %
